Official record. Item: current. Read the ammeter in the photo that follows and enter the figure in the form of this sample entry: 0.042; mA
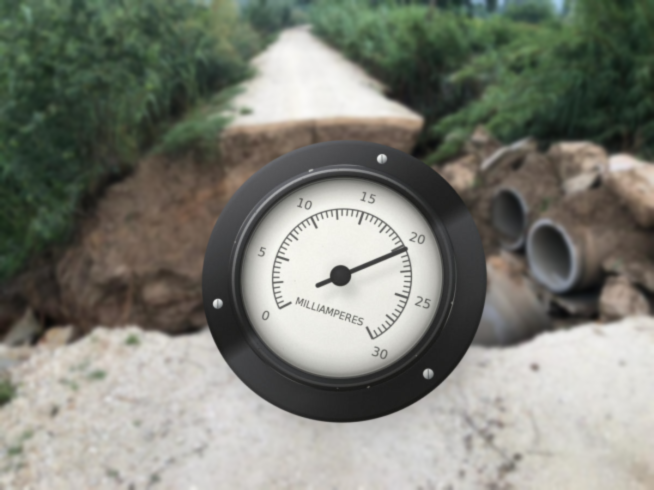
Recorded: 20.5; mA
